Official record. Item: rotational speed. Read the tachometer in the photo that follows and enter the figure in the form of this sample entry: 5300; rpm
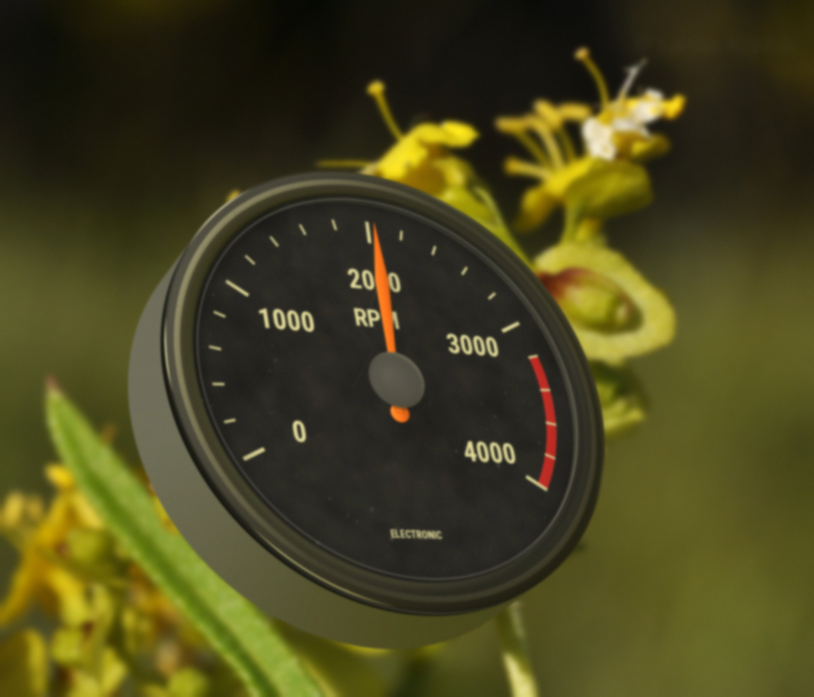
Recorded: 2000; rpm
